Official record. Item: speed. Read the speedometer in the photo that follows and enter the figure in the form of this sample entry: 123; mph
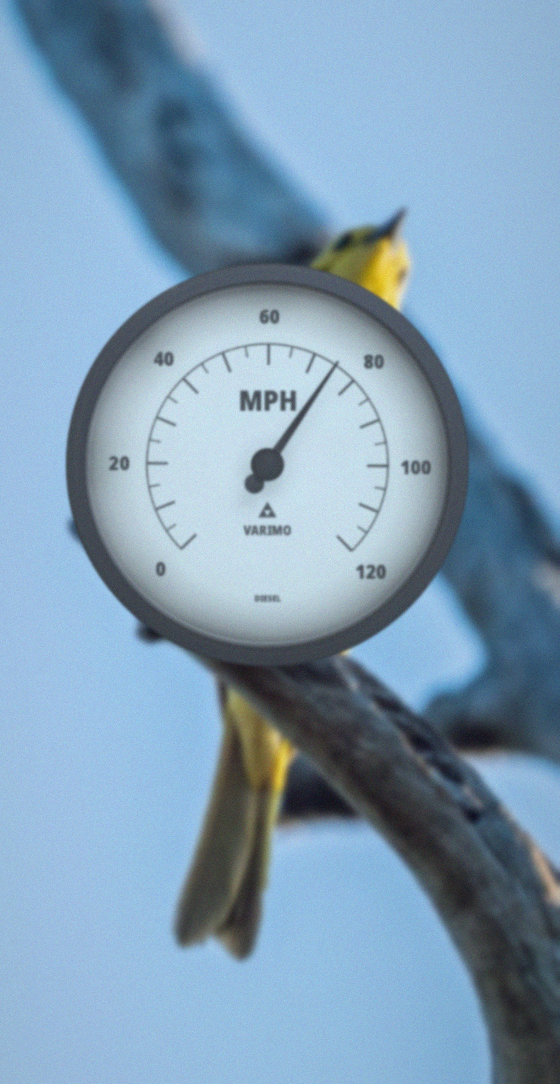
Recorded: 75; mph
